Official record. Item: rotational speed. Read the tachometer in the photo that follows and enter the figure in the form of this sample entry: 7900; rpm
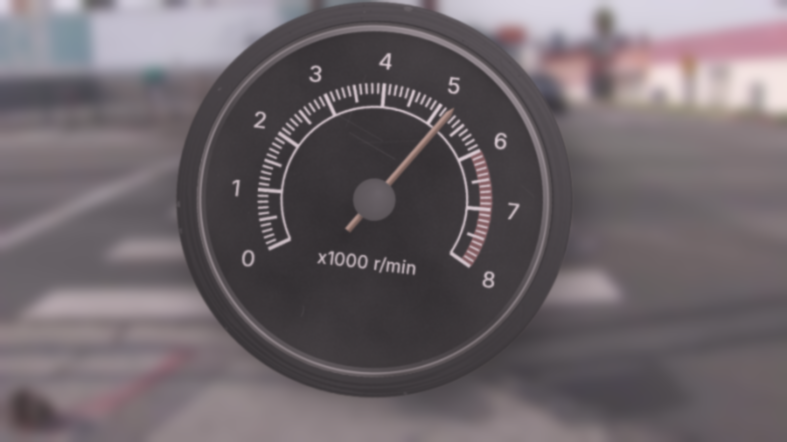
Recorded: 5200; rpm
